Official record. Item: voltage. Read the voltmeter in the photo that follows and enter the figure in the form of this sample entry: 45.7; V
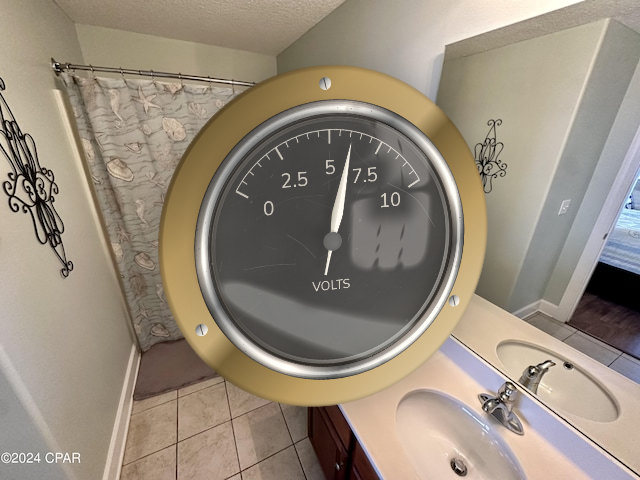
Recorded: 6; V
